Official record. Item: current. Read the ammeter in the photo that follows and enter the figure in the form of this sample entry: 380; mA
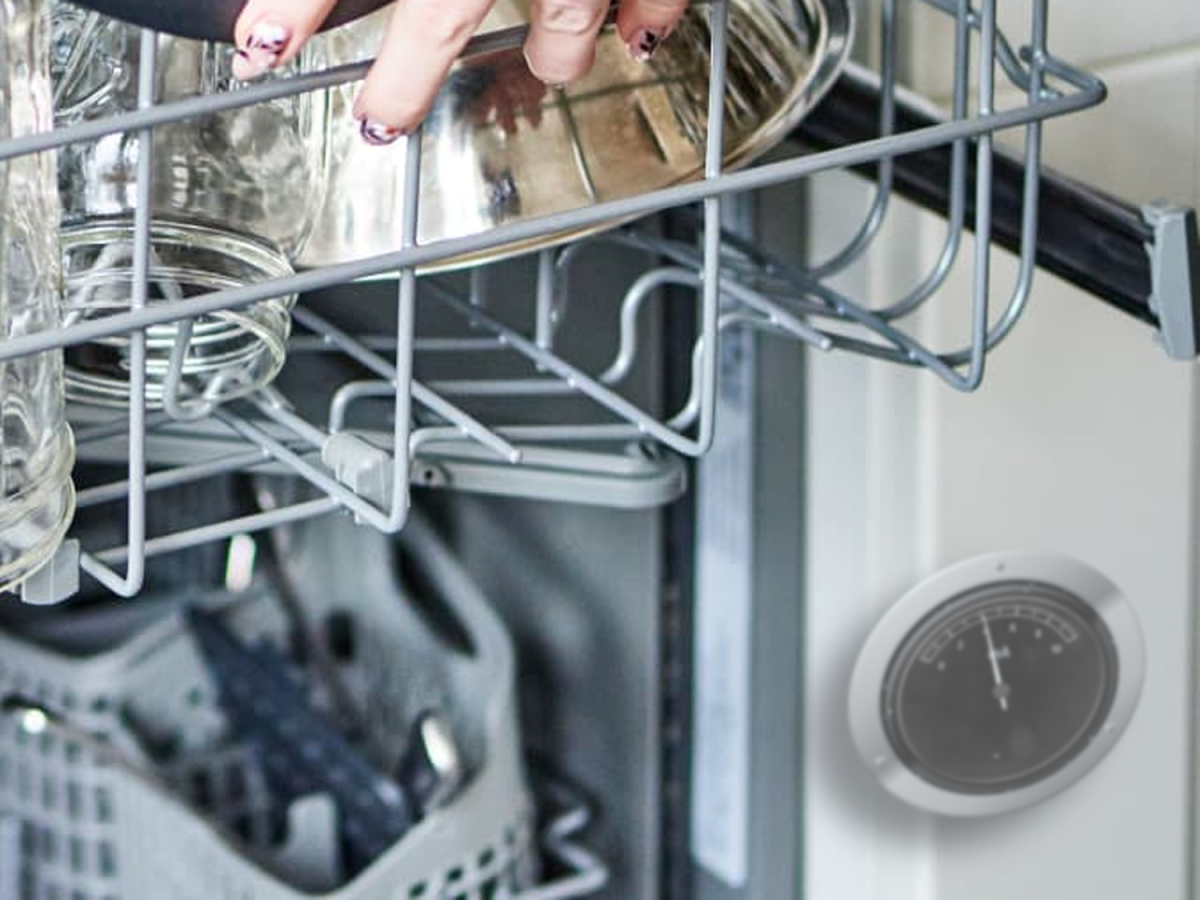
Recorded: 4; mA
